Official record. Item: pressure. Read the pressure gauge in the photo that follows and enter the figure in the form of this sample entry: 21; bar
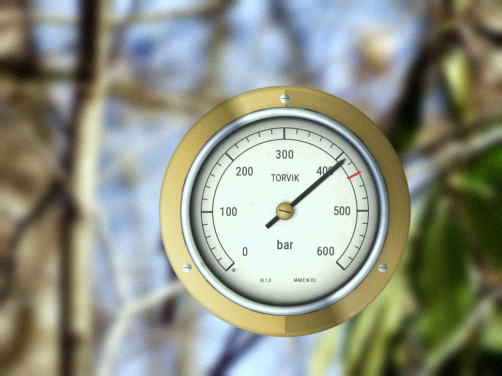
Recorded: 410; bar
